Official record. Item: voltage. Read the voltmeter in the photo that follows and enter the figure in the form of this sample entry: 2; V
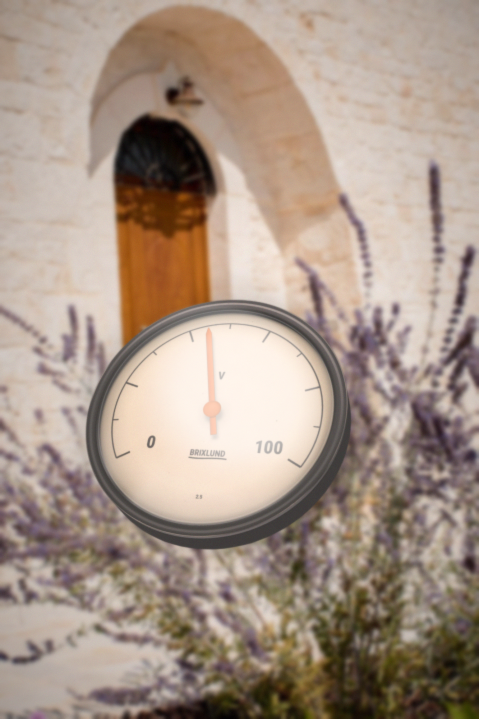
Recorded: 45; V
